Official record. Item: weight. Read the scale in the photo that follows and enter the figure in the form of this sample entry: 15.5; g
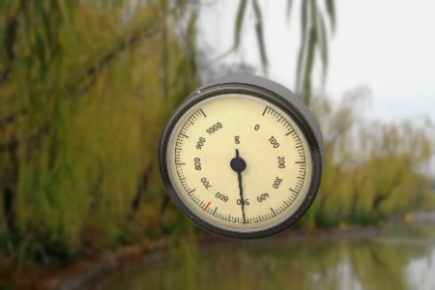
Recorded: 500; g
